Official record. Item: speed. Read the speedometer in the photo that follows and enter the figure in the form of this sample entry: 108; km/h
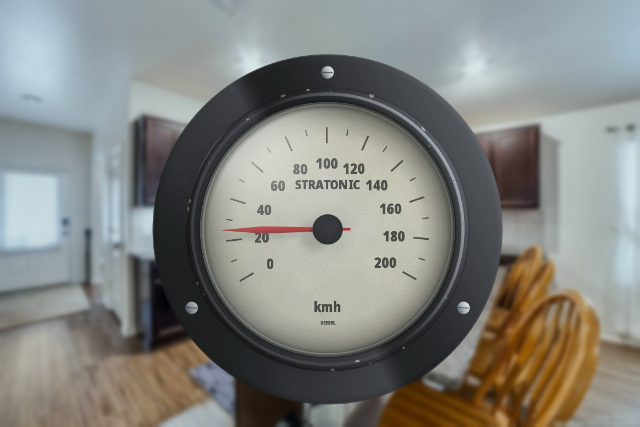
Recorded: 25; km/h
